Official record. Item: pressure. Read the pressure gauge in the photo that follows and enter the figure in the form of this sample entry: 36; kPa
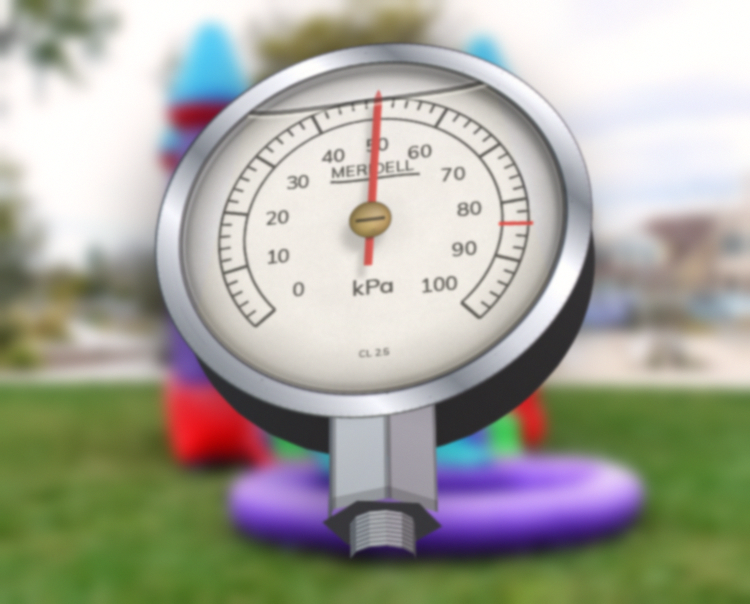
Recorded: 50; kPa
